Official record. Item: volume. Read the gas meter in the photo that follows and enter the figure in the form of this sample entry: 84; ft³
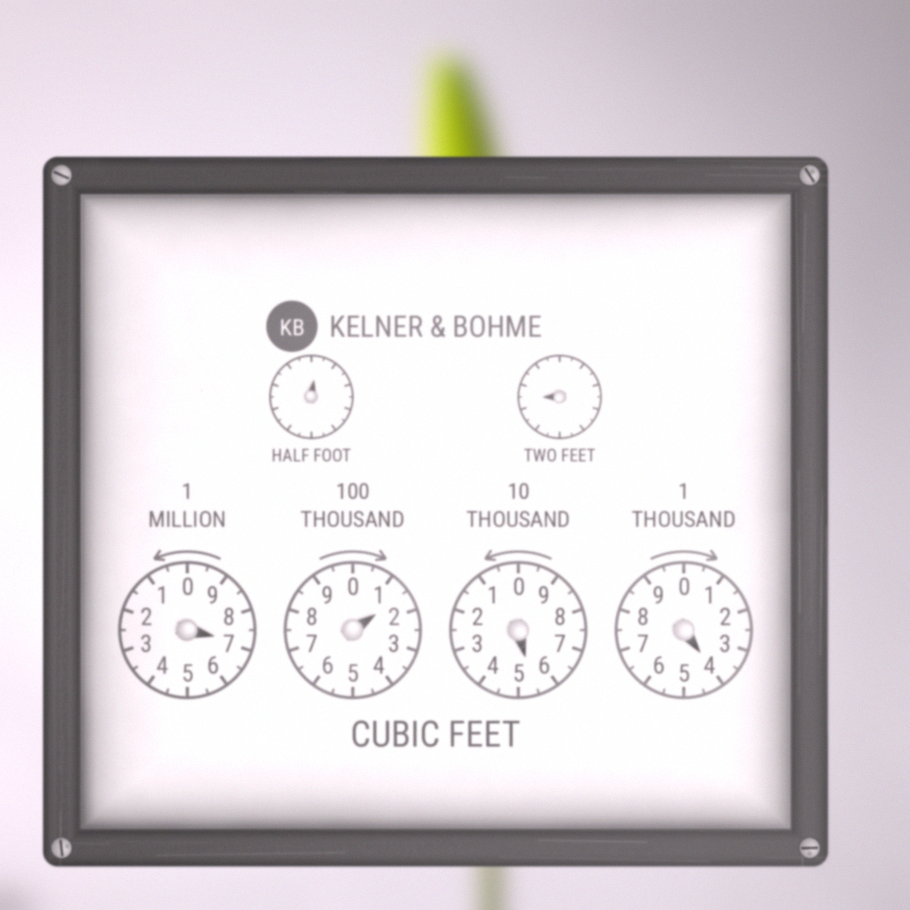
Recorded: 715400; ft³
